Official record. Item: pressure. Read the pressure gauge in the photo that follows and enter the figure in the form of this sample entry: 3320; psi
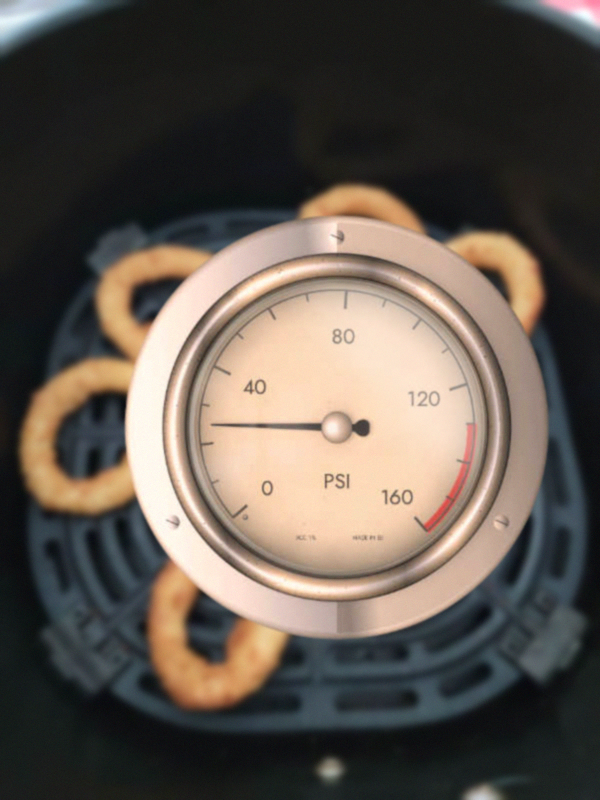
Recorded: 25; psi
